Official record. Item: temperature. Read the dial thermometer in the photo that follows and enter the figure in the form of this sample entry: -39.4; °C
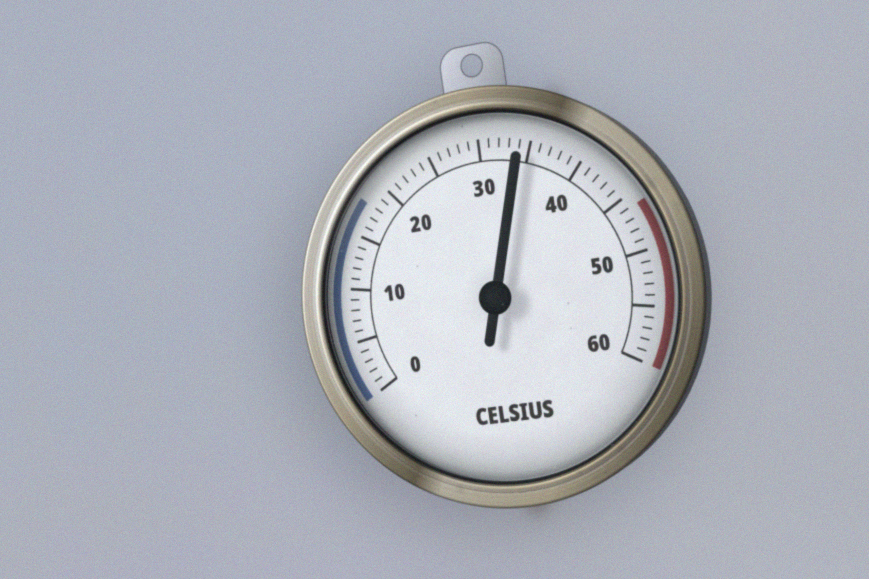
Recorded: 34; °C
